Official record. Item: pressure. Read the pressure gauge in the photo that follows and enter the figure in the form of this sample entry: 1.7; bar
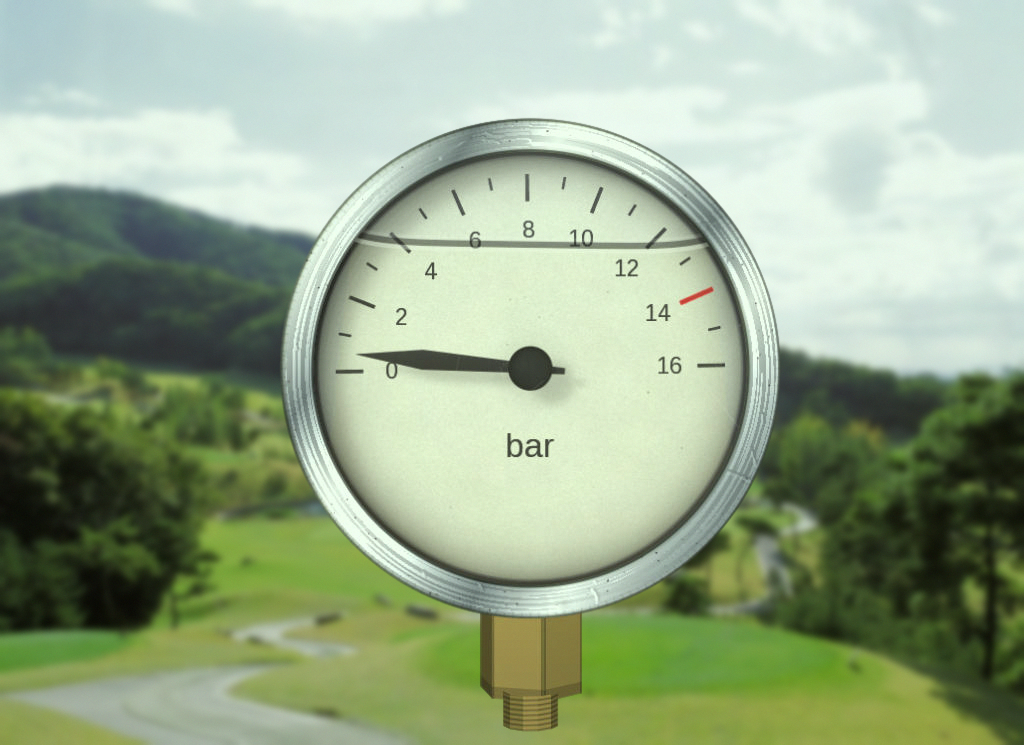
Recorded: 0.5; bar
